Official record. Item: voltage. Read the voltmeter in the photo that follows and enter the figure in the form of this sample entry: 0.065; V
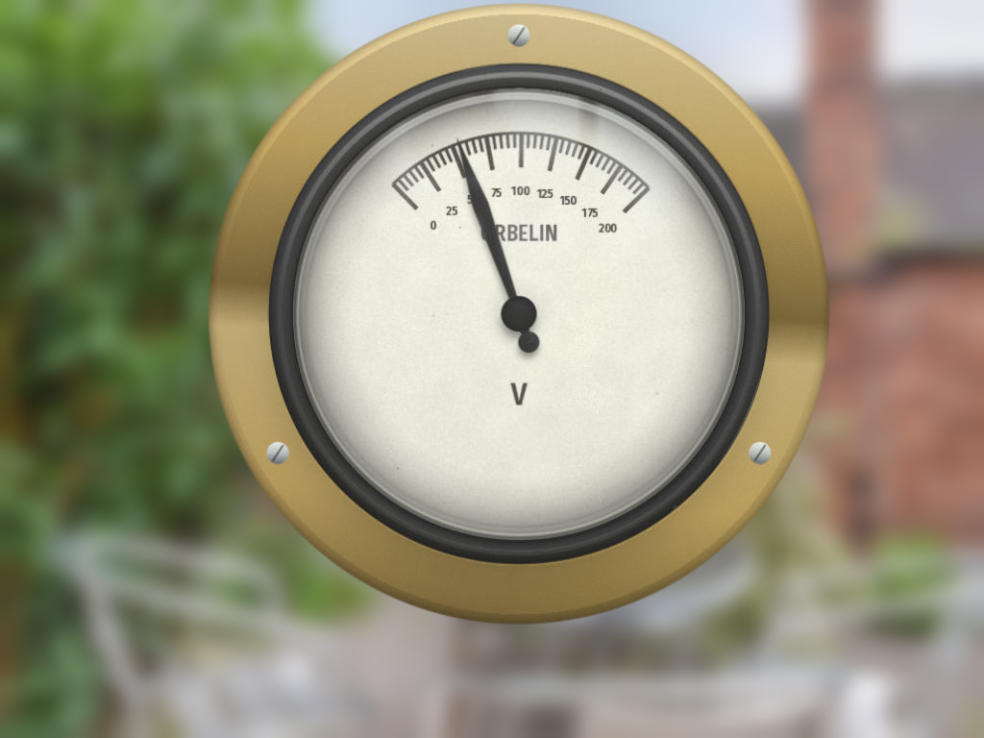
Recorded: 55; V
